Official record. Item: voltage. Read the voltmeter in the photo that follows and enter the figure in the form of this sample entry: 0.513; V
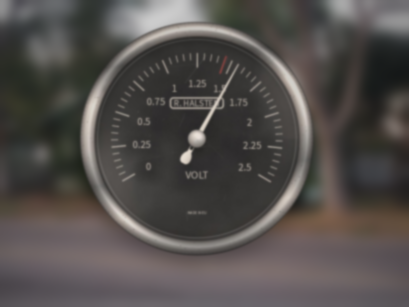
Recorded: 1.55; V
